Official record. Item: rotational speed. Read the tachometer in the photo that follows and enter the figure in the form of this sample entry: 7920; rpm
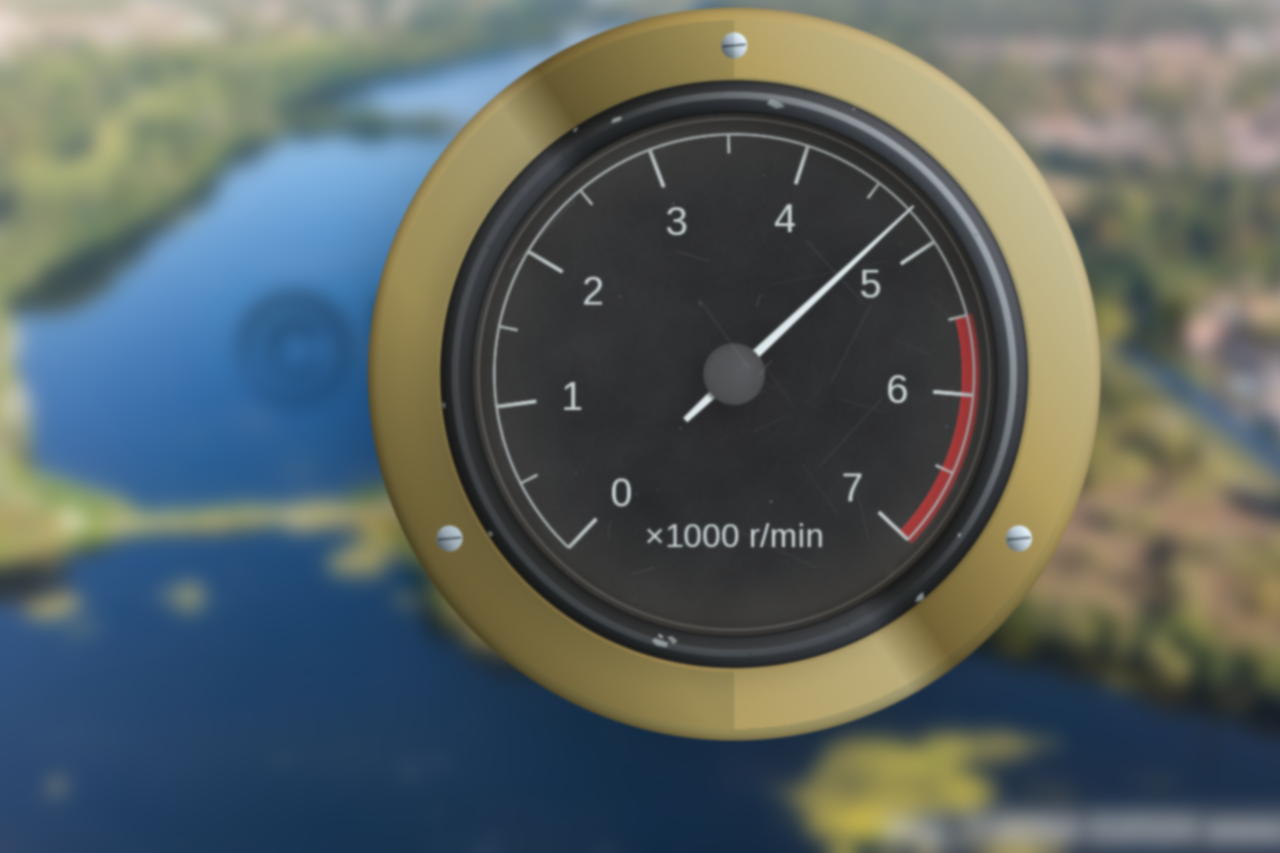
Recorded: 4750; rpm
